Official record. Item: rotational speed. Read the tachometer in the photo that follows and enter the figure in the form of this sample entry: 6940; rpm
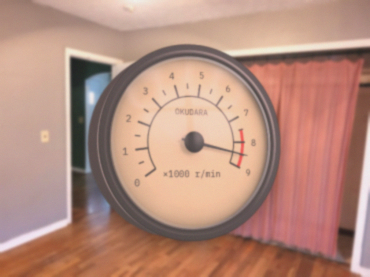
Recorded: 8500; rpm
